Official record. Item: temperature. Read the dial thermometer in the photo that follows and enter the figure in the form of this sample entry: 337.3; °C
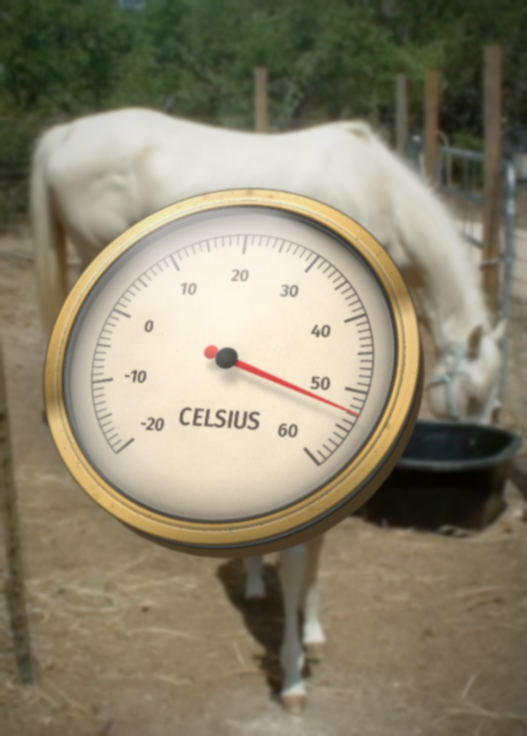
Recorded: 53; °C
